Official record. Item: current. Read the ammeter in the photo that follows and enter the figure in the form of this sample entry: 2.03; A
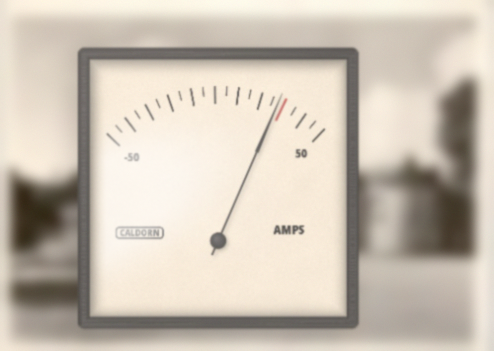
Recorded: 27.5; A
